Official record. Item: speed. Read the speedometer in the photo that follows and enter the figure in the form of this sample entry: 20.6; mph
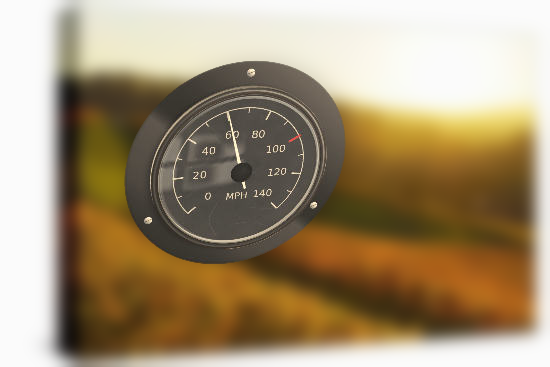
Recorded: 60; mph
